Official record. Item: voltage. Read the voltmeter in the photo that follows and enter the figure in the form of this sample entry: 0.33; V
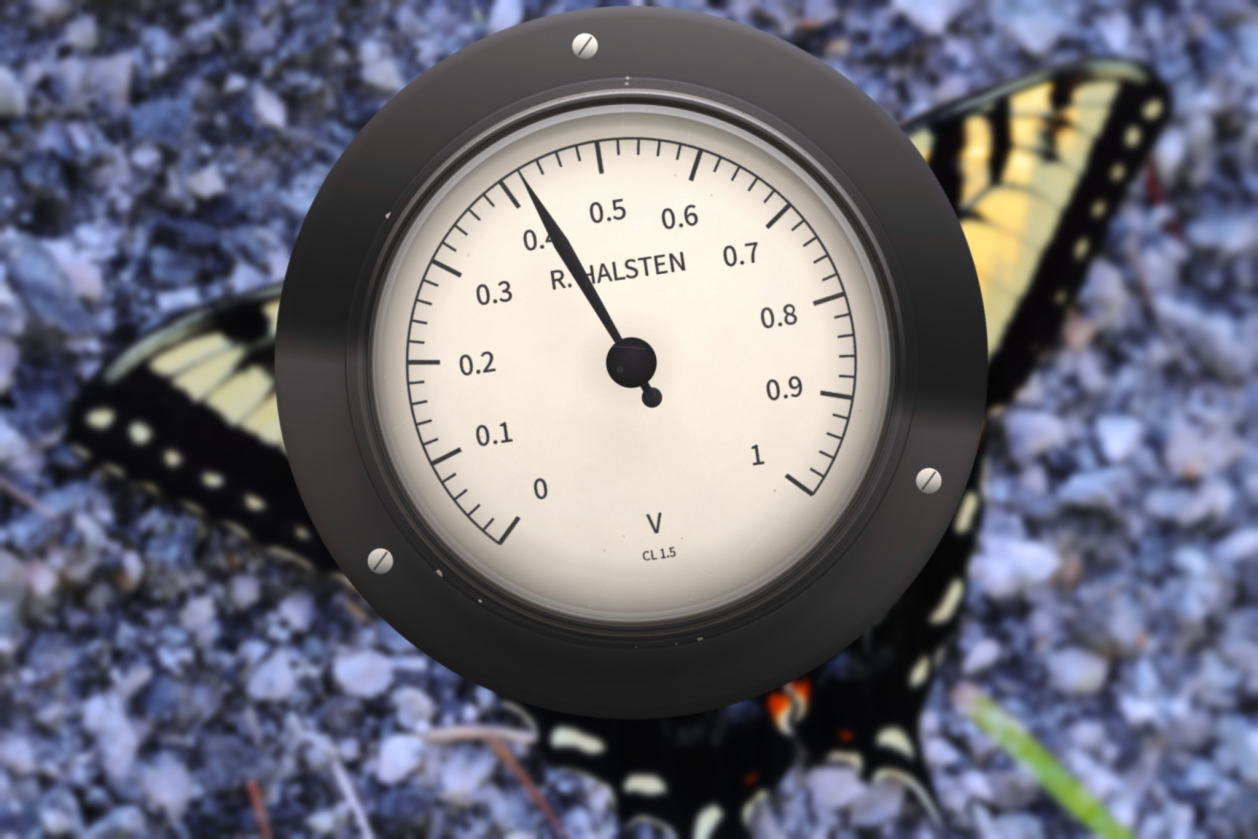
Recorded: 0.42; V
